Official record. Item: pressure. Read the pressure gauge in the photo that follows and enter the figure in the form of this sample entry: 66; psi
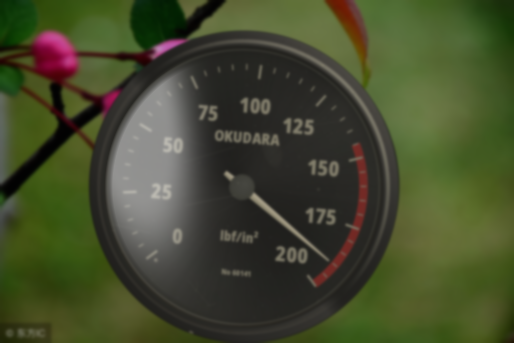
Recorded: 190; psi
